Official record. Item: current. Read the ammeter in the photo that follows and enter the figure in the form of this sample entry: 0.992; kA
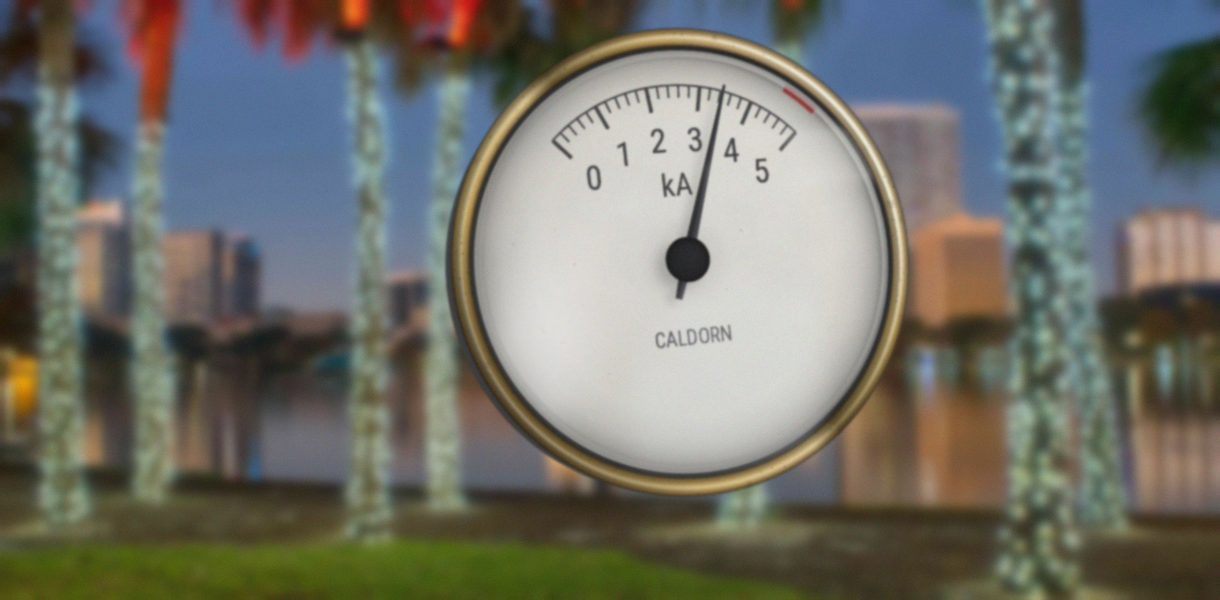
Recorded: 3.4; kA
